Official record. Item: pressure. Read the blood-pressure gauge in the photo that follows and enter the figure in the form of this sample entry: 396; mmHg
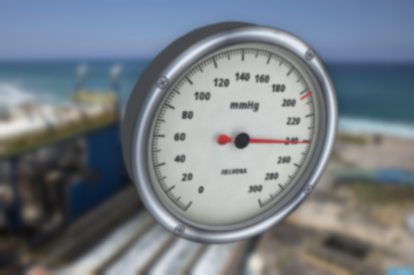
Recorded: 240; mmHg
